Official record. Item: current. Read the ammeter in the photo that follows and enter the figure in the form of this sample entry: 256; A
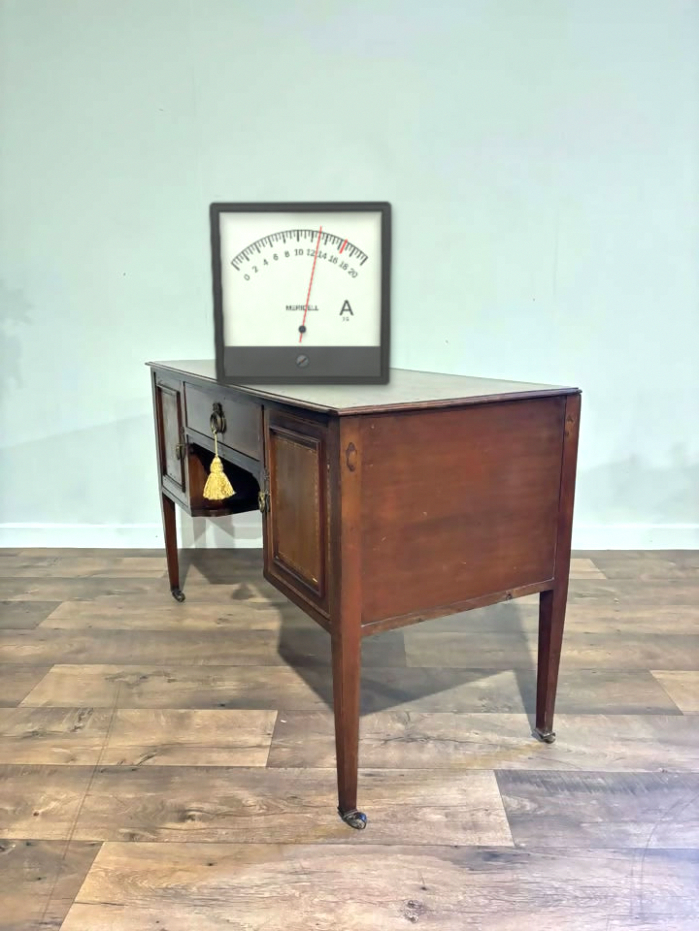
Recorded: 13; A
